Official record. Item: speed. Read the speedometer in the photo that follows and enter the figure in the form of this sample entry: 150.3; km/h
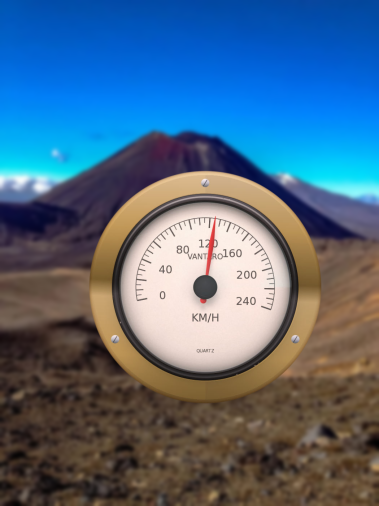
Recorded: 125; km/h
